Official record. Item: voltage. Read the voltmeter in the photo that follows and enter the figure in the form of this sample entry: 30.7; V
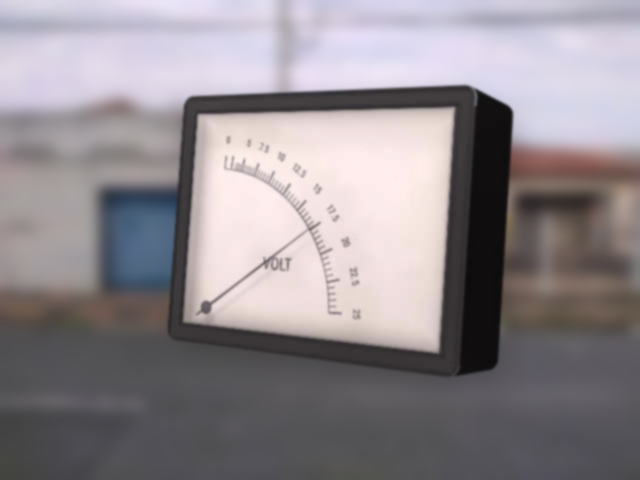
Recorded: 17.5; V
